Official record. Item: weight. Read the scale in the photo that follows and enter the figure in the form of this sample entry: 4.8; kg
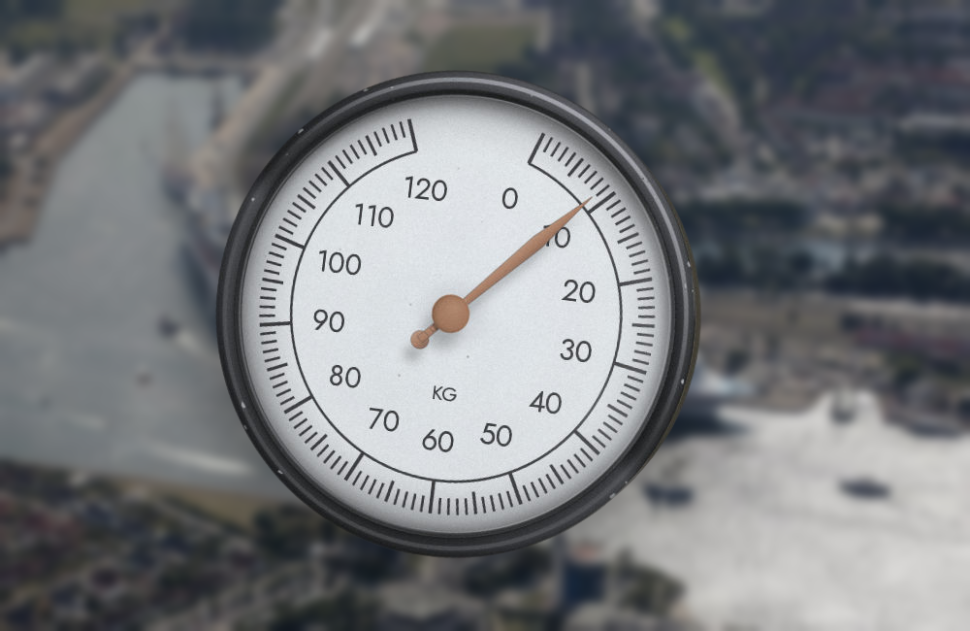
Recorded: 9; kg
